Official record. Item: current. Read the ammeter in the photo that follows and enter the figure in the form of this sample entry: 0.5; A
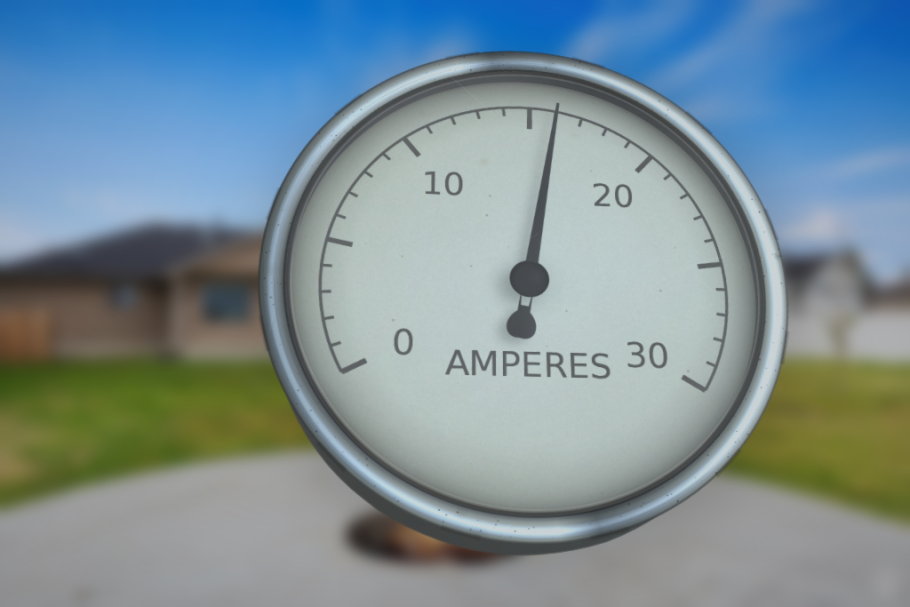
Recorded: 16; A
